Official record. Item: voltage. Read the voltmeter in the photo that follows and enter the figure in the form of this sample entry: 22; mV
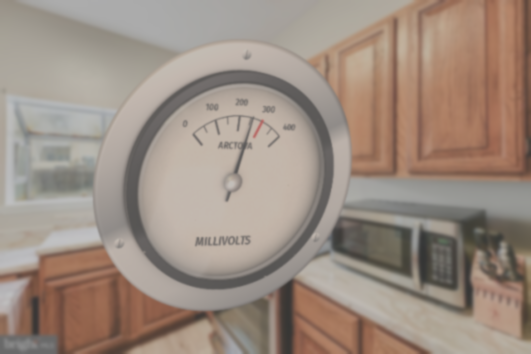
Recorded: 250; mV
